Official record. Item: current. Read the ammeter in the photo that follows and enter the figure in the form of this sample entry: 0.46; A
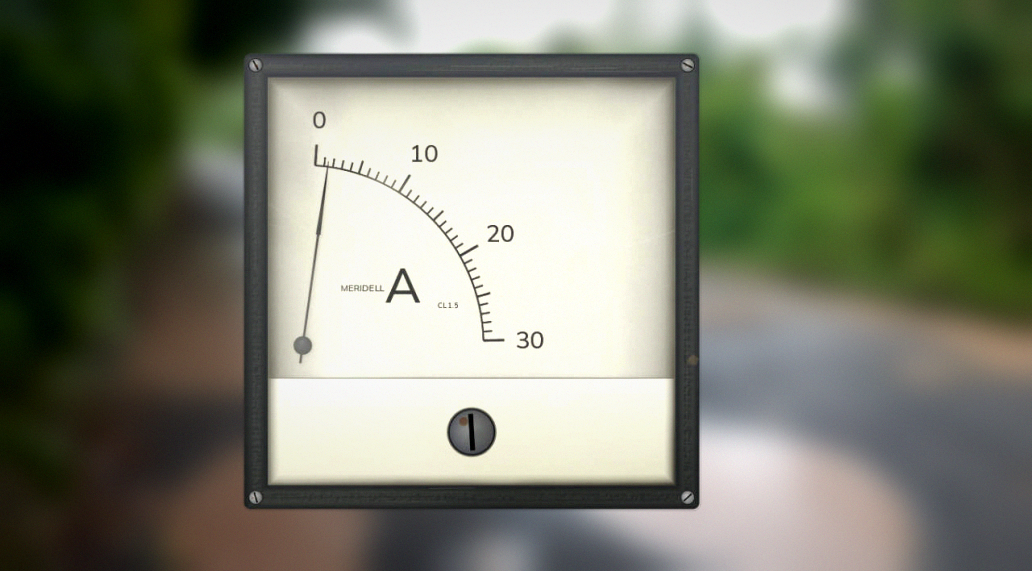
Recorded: 1.5; A
